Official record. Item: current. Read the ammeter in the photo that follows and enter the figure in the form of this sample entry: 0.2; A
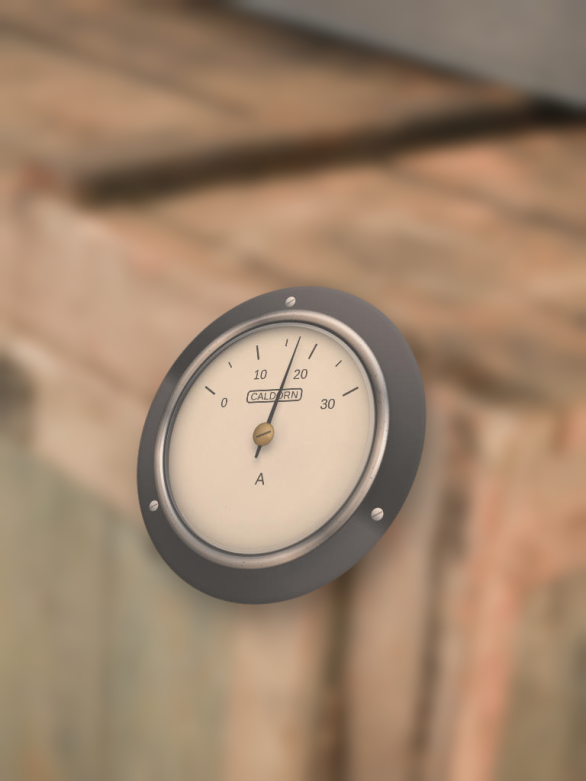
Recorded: 17.5; A
